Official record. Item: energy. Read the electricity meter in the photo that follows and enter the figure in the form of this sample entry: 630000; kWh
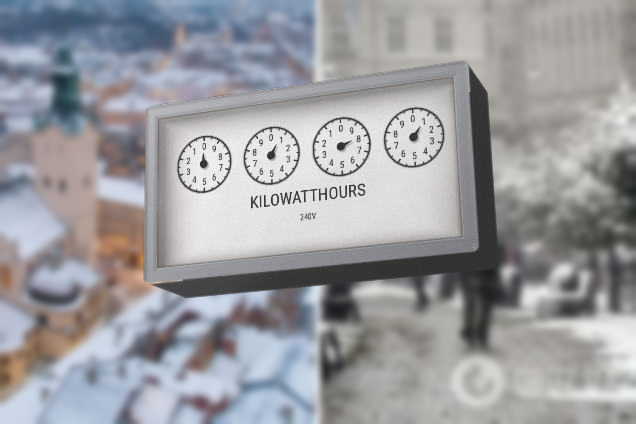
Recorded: 81; kWh
